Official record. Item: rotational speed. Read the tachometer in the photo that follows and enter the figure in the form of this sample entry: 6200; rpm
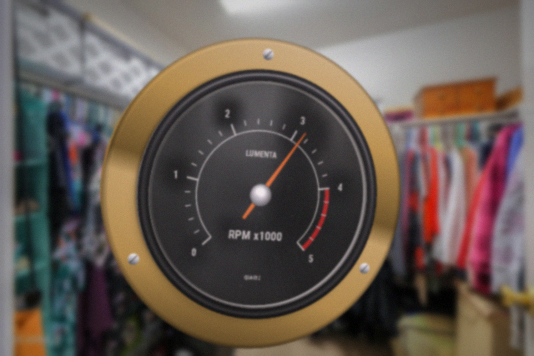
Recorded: 3100; rpm
